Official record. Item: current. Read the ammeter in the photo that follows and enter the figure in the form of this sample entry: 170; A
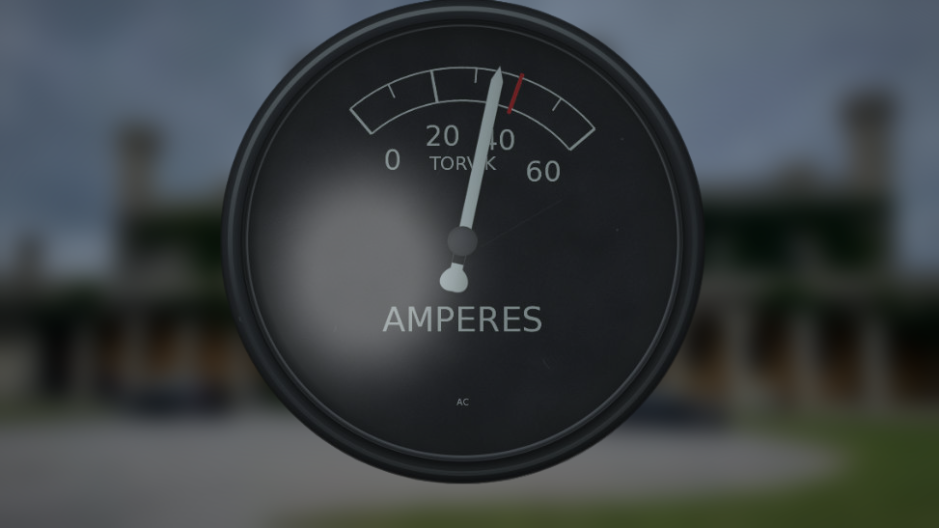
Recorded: 35; A
